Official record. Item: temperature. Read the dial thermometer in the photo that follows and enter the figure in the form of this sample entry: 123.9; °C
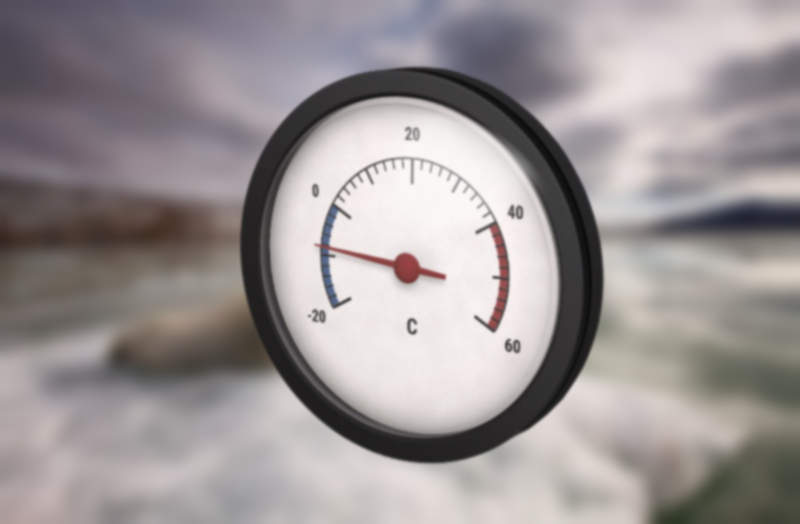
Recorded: -8; °C
